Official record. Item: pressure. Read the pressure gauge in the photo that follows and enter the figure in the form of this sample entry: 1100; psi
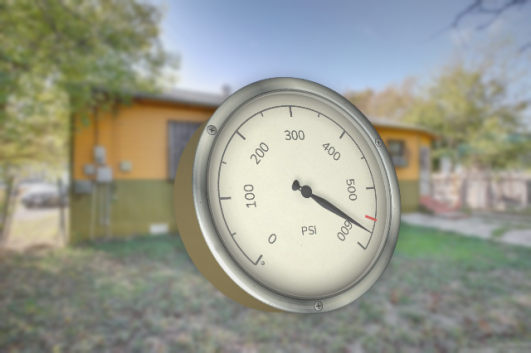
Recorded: 575; psi
